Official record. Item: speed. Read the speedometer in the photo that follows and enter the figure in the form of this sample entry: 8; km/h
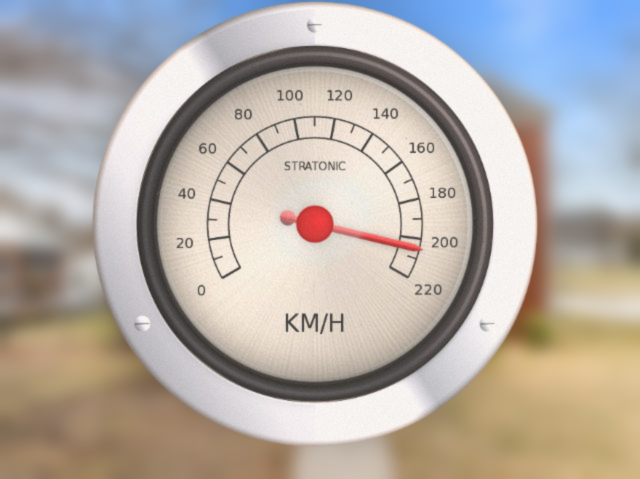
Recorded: 205; km/h
